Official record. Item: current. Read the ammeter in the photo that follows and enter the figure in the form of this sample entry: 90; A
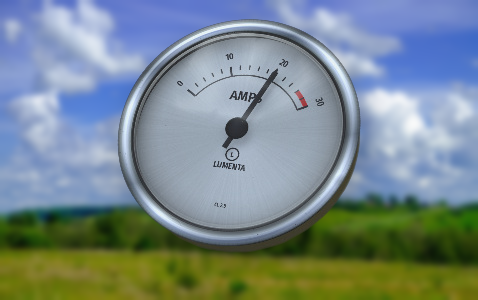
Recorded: 20; A
